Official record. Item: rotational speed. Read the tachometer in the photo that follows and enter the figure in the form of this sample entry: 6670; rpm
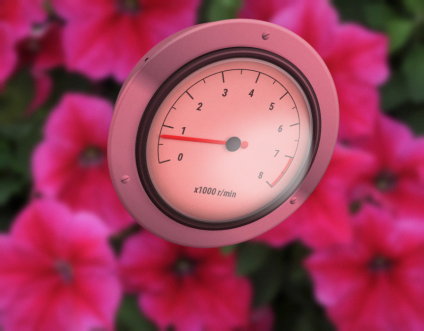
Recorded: 750; rpm
